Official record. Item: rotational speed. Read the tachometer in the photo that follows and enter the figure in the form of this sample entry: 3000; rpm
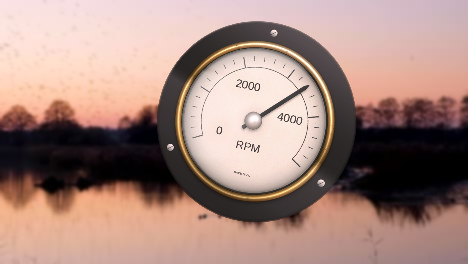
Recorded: 3400; rpm
